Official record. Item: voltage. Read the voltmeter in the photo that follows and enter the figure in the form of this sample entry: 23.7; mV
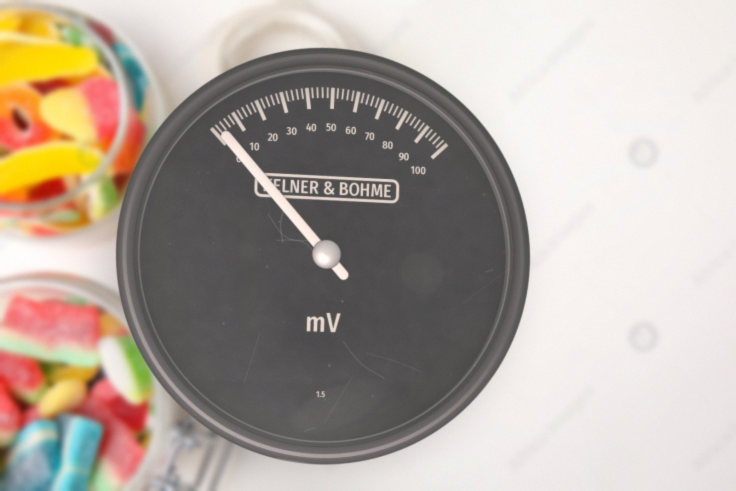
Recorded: 2; mV
